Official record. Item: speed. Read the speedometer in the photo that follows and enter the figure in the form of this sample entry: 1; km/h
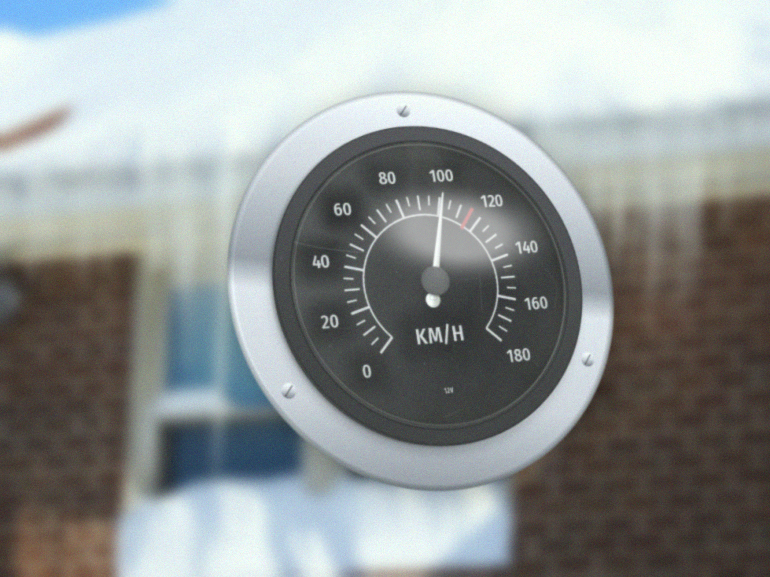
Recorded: 100; km/h
